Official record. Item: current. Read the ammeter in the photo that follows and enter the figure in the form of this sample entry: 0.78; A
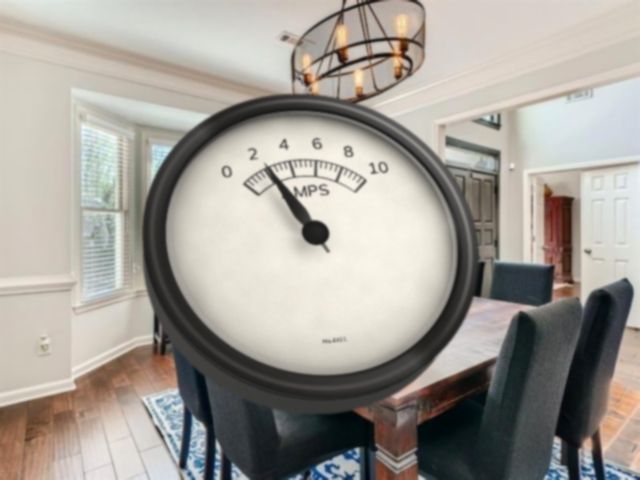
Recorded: 2; A
